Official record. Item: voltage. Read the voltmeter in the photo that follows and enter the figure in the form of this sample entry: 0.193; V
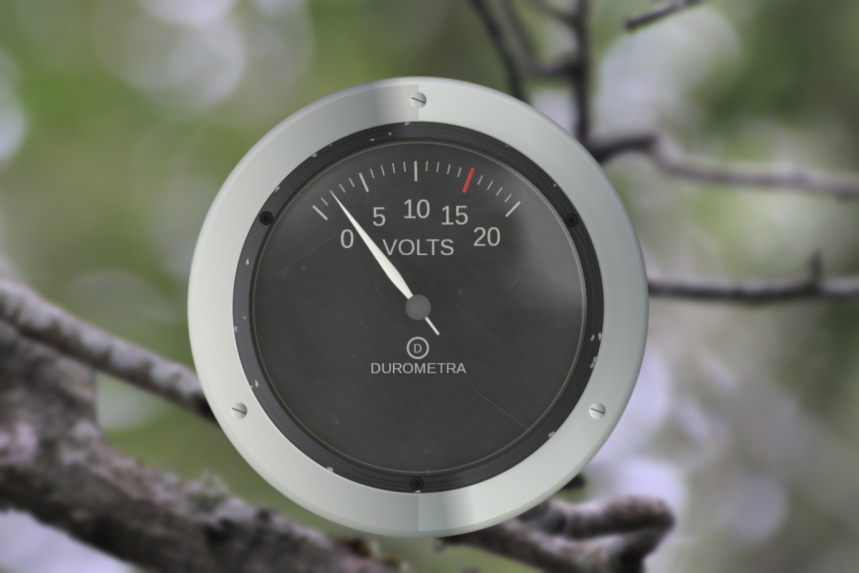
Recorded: 2; V
